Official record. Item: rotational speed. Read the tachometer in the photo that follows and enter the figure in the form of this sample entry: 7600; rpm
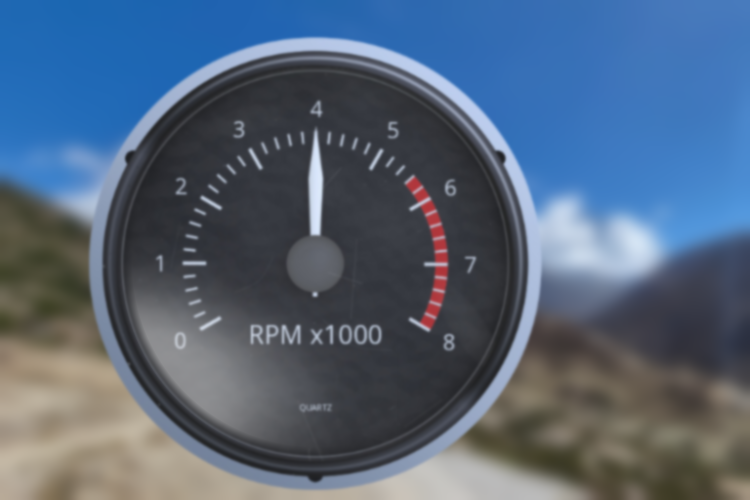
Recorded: 4000; rpm
